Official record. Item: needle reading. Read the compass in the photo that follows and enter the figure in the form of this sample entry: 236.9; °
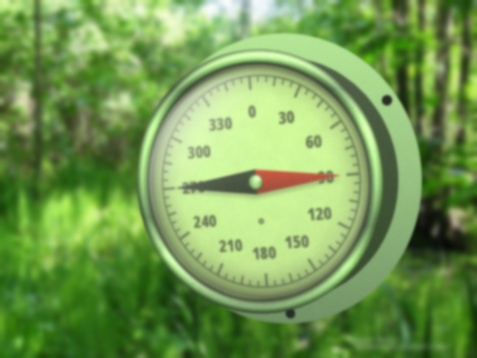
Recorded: 90; °
